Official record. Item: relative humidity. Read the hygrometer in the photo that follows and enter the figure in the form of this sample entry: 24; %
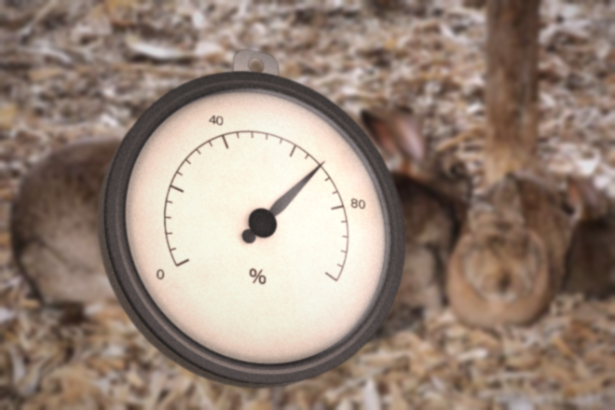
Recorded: 68; %
